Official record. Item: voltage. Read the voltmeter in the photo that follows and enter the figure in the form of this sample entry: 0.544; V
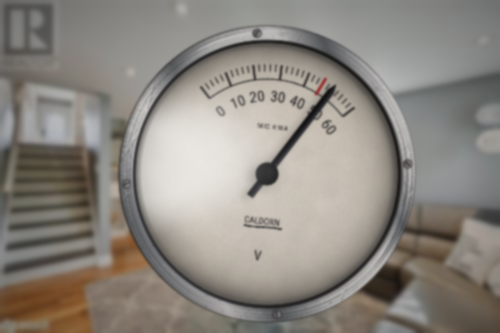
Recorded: 50; V
